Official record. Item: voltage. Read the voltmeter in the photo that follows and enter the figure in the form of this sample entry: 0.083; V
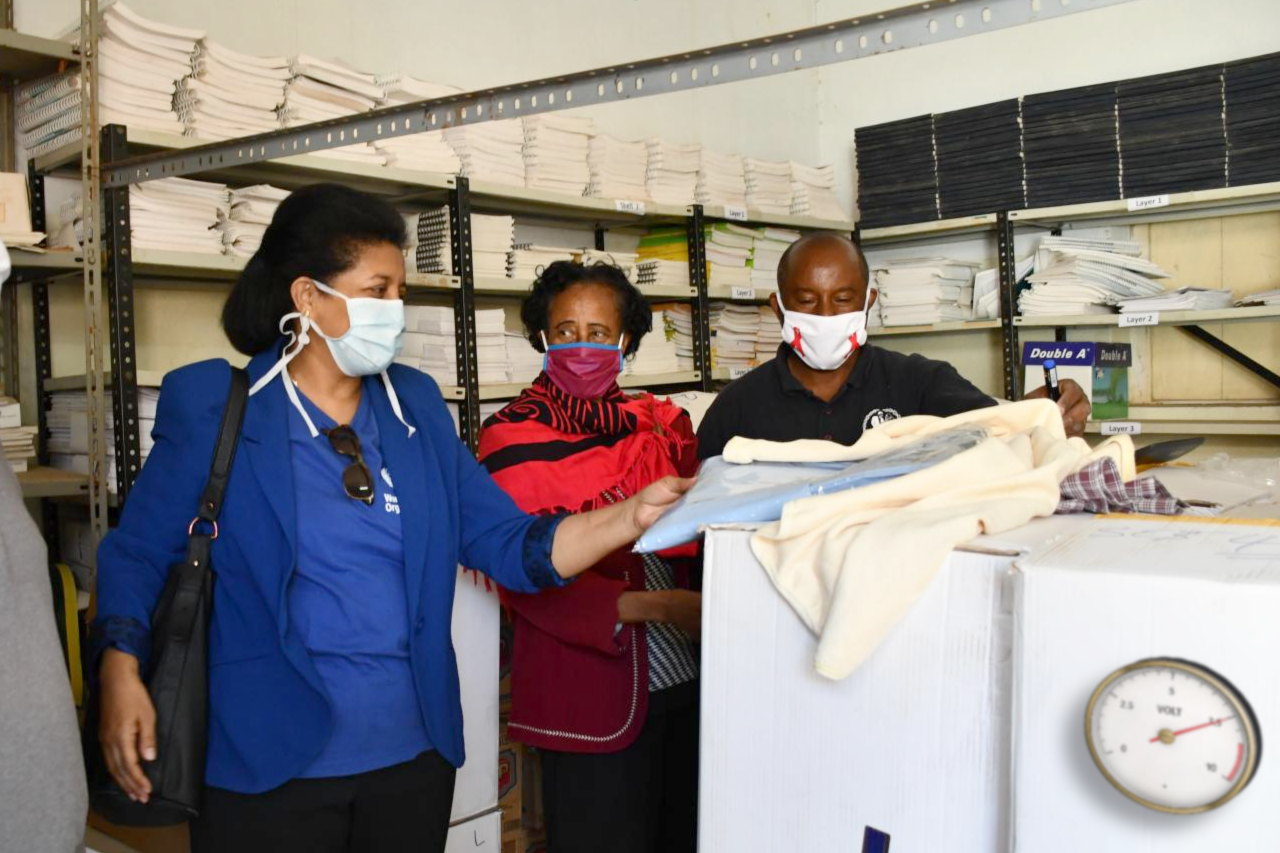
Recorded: 7.5; V
